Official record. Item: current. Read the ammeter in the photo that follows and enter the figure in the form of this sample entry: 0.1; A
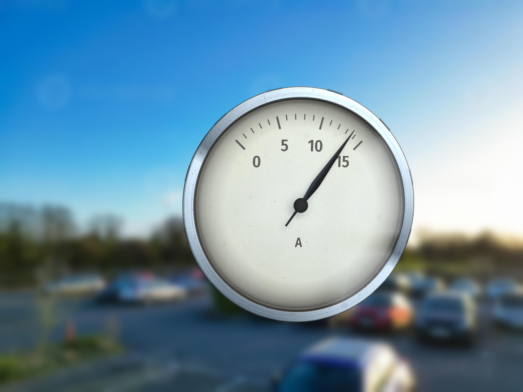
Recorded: 13.5; A
